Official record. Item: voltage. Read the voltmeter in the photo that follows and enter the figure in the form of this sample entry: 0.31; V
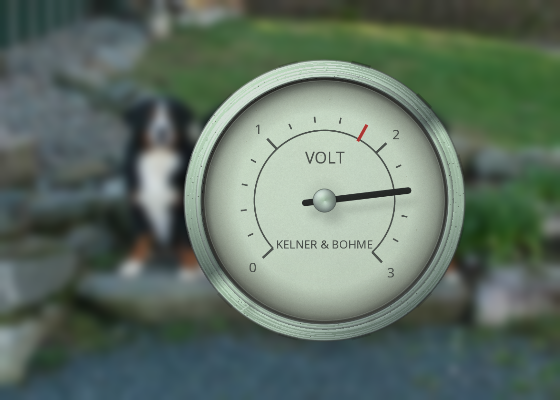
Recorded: 2.4; V
